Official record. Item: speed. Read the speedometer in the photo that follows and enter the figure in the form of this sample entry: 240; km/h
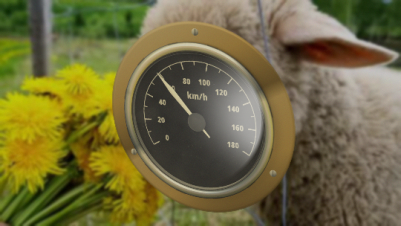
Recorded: 60; km/h
